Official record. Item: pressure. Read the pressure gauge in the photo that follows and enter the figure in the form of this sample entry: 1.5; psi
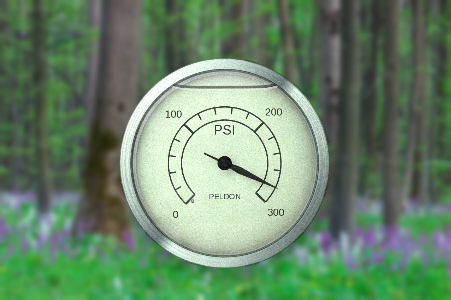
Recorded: 280; psi
